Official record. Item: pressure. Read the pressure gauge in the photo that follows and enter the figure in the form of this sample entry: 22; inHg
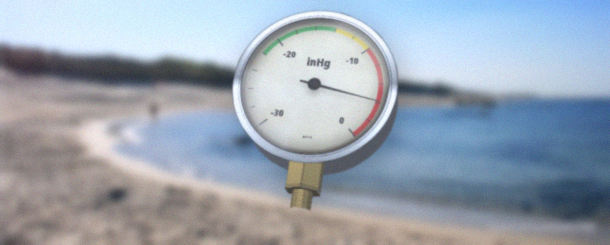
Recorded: -4; inHg
